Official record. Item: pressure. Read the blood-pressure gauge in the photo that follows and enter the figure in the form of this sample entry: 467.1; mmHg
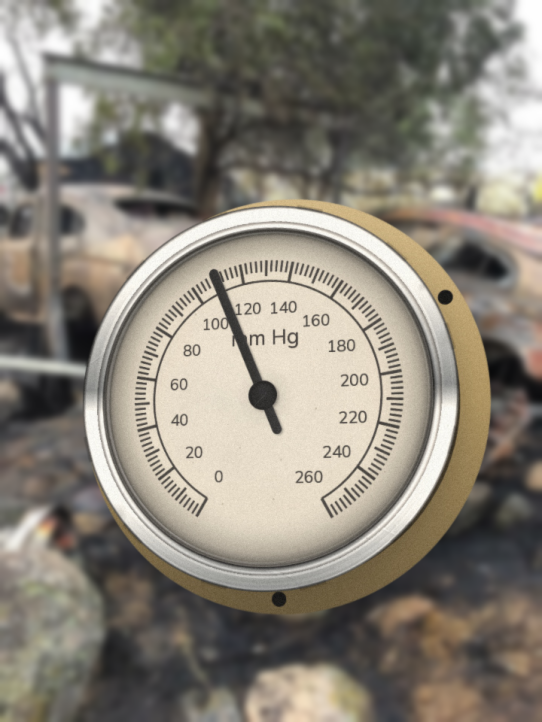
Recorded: 110; mmHg
